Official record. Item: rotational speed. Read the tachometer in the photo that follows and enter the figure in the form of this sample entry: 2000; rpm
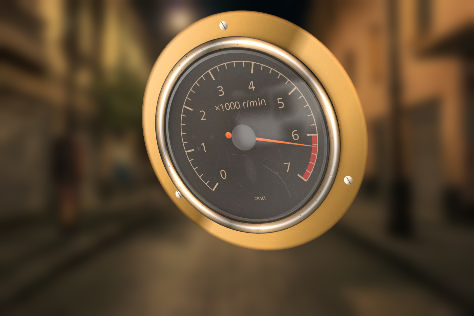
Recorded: 6200; rpm
